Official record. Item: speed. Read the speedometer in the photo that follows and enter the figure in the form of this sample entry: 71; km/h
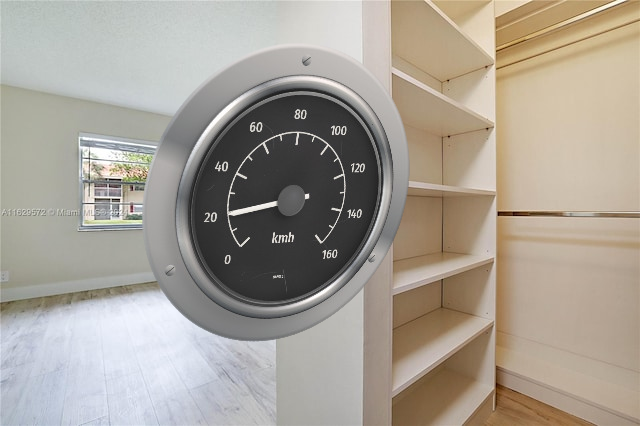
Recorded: 20; km/h
